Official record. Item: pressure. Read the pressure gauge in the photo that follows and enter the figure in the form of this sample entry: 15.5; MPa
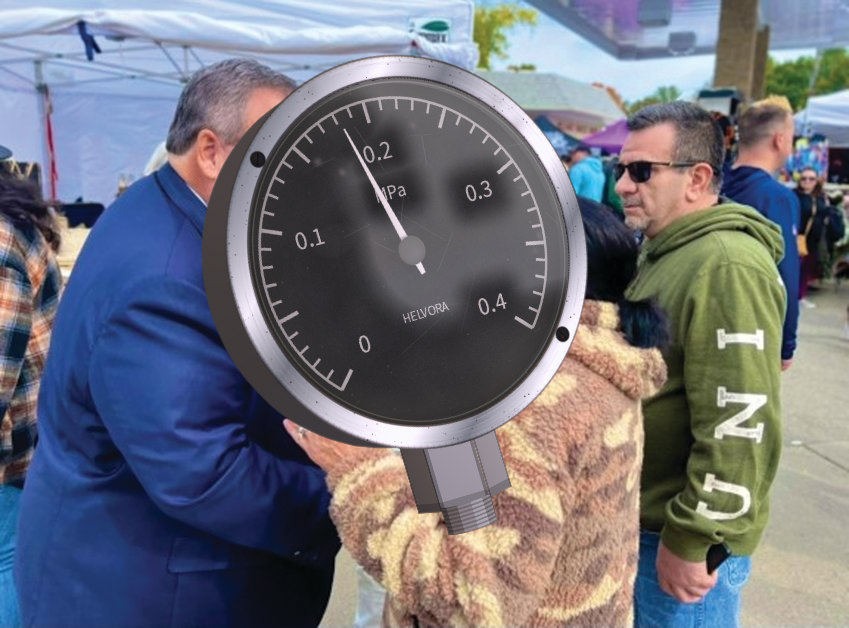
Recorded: 0.18; MPa
